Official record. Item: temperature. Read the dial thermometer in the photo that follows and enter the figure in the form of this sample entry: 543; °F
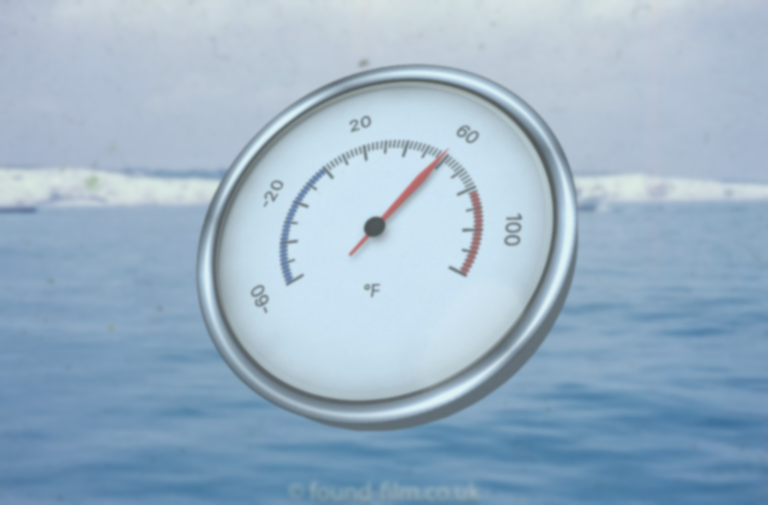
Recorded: 60; °F
